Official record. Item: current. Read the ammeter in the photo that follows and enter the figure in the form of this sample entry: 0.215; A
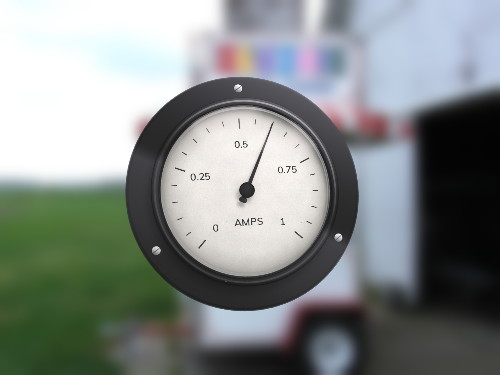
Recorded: 0.6; A
